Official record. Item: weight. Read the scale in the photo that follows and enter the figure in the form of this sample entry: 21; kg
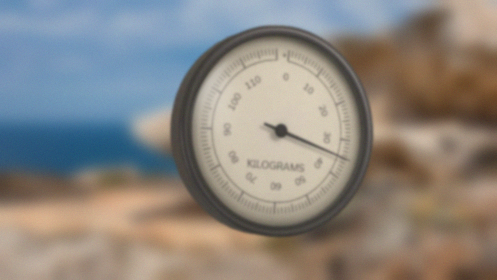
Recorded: 35; kg
